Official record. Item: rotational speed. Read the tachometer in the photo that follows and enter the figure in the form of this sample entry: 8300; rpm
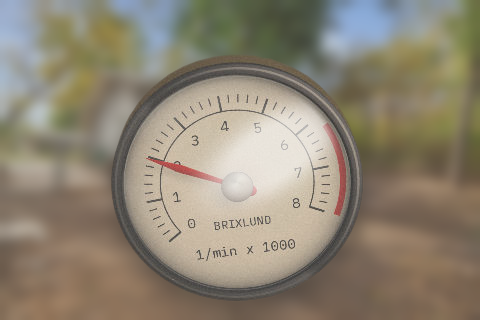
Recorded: 2000; rpm
